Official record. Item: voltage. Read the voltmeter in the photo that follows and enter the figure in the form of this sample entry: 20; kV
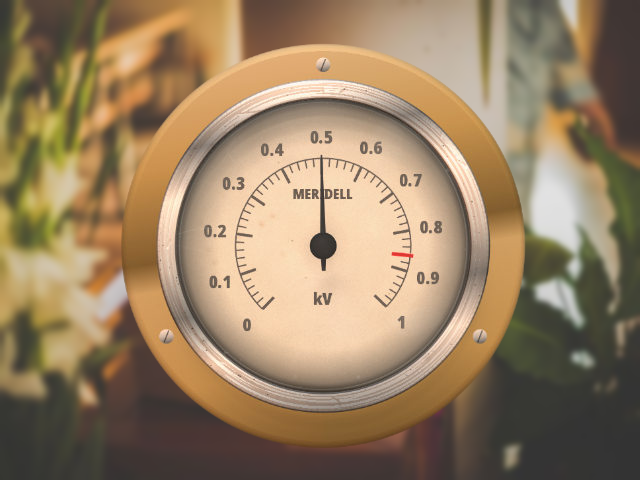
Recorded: 0.5; kV
